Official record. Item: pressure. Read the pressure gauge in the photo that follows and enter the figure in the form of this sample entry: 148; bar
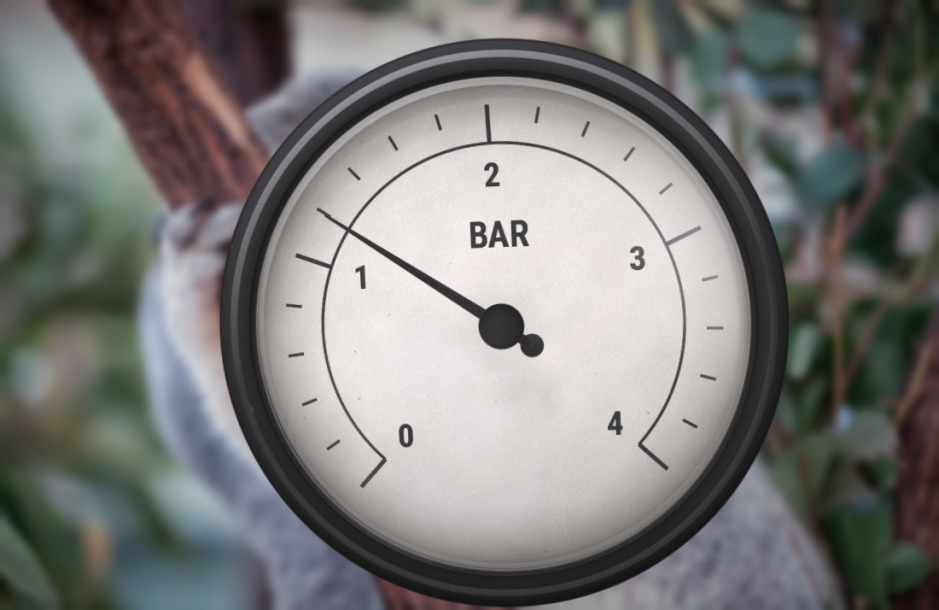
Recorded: 1.2; bar
